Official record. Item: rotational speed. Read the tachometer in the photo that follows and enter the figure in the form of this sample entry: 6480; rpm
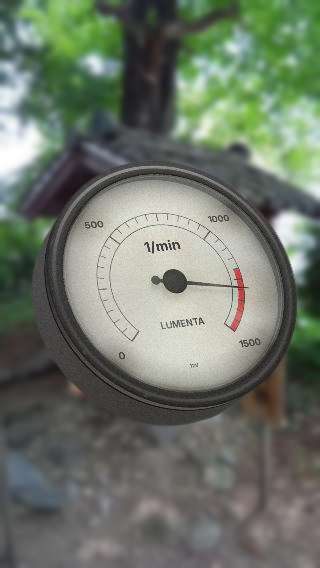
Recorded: 1300; rpm
